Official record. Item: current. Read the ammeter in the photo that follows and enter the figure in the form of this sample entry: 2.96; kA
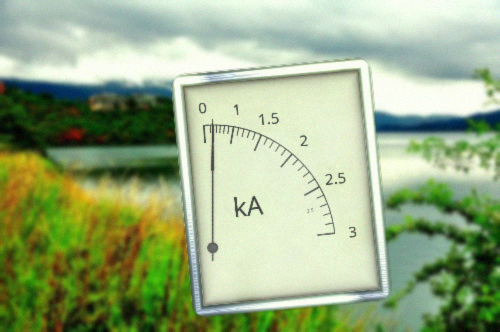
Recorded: 0.5; kA
